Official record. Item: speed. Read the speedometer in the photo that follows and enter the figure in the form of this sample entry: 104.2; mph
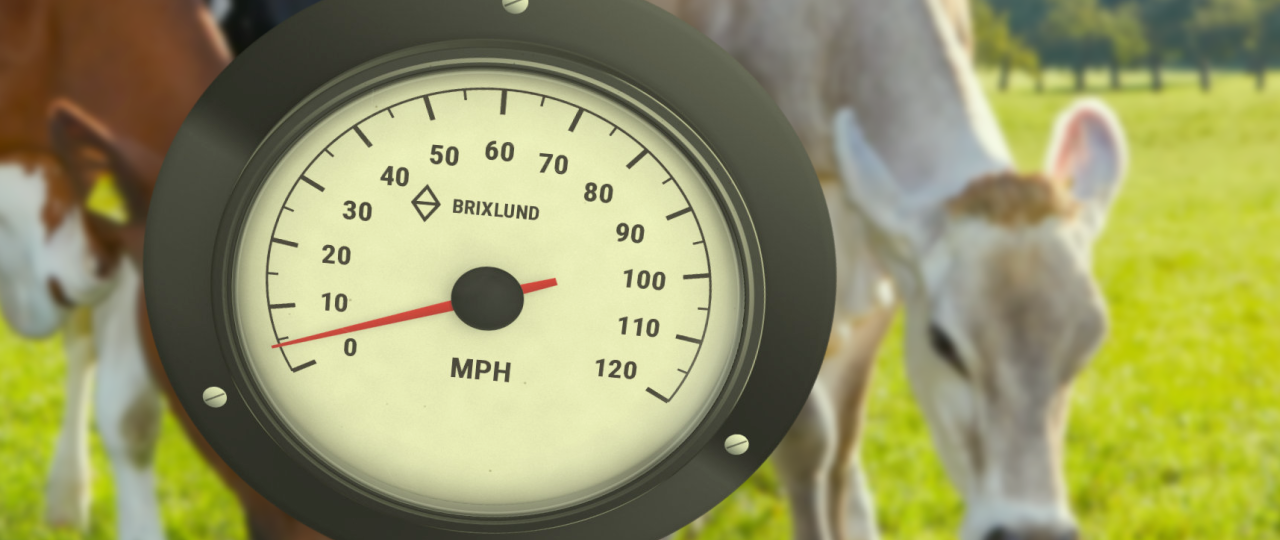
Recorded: 5; mph
